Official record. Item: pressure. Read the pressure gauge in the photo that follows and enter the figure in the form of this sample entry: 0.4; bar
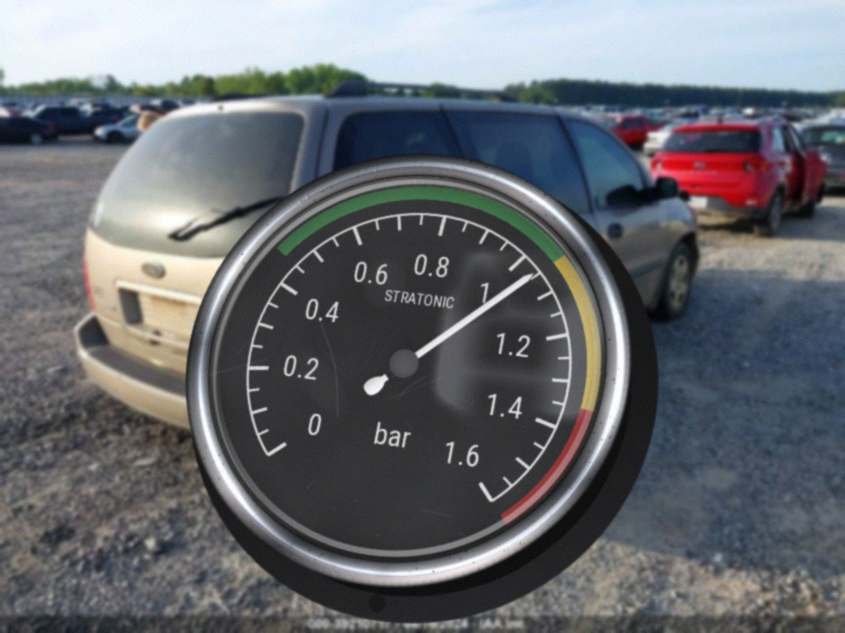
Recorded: 1.05; bar
